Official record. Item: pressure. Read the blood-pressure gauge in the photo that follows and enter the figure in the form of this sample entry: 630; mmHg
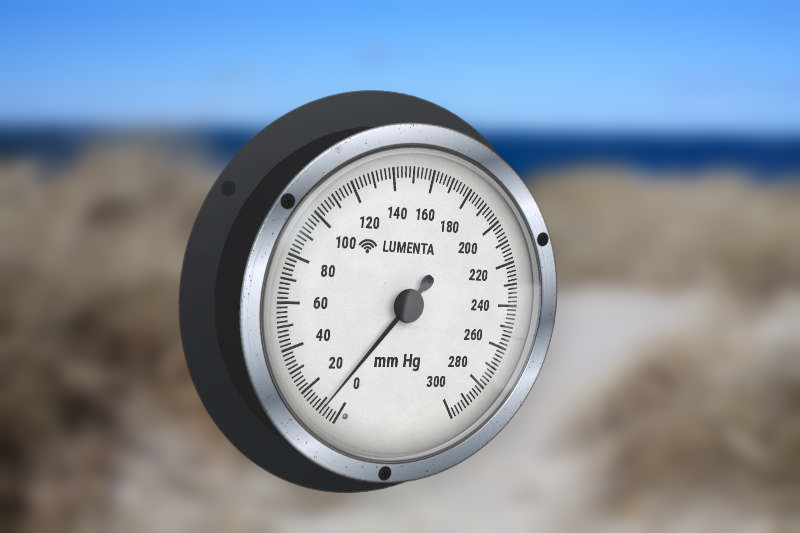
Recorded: 10; mmHg
